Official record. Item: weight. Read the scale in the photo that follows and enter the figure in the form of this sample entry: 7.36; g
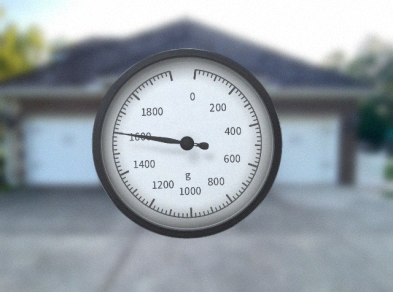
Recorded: 1600; g
